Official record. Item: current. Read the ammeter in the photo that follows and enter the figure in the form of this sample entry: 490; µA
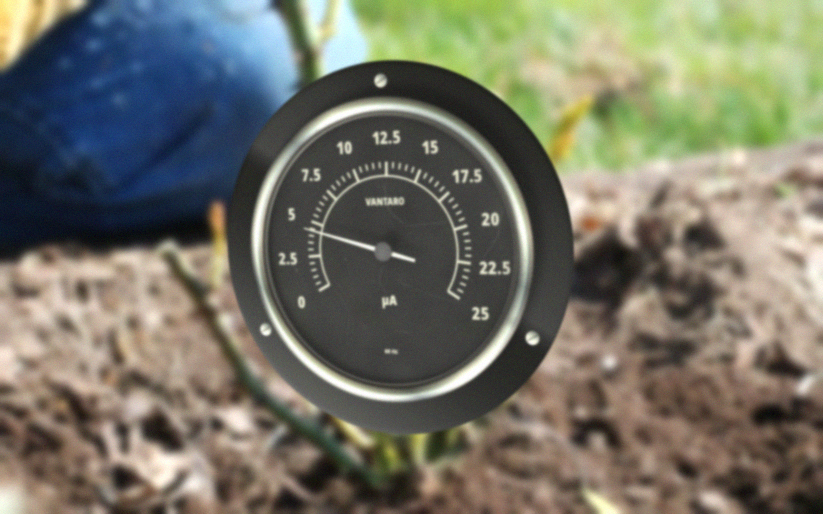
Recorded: 4.5; µA
